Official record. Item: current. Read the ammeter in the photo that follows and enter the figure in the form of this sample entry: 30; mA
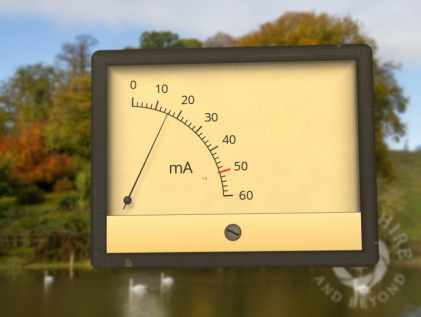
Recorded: 16; mA
